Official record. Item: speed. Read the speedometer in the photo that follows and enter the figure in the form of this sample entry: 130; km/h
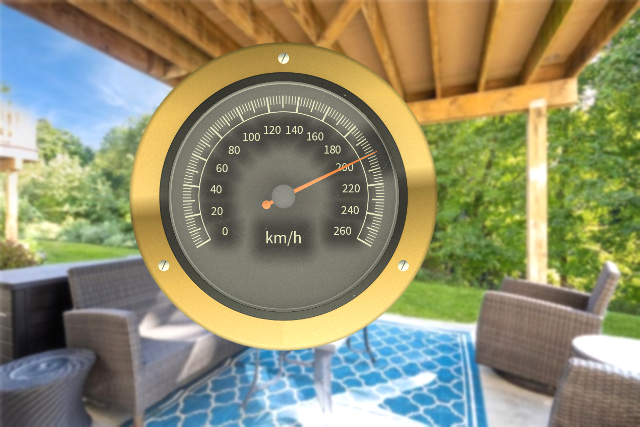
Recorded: 200; km/h
